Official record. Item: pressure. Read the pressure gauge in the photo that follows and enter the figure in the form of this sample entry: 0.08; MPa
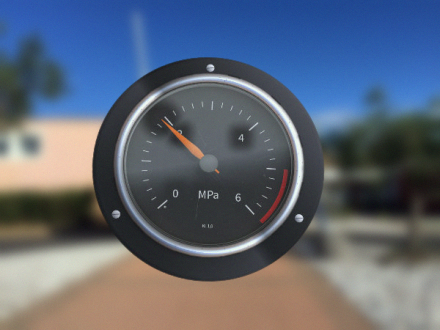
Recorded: 1.9; MPa
